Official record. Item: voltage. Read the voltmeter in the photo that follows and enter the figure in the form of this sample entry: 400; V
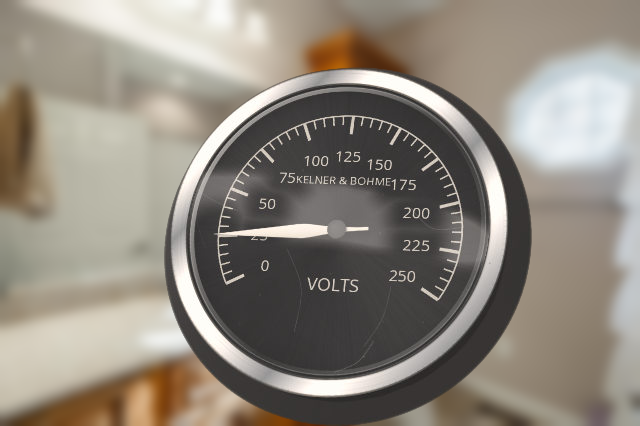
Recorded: 25; V
